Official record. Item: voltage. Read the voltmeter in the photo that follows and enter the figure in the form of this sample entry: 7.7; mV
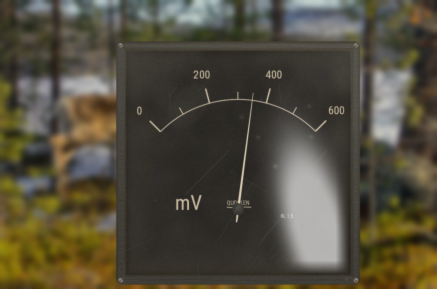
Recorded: 350; mV
